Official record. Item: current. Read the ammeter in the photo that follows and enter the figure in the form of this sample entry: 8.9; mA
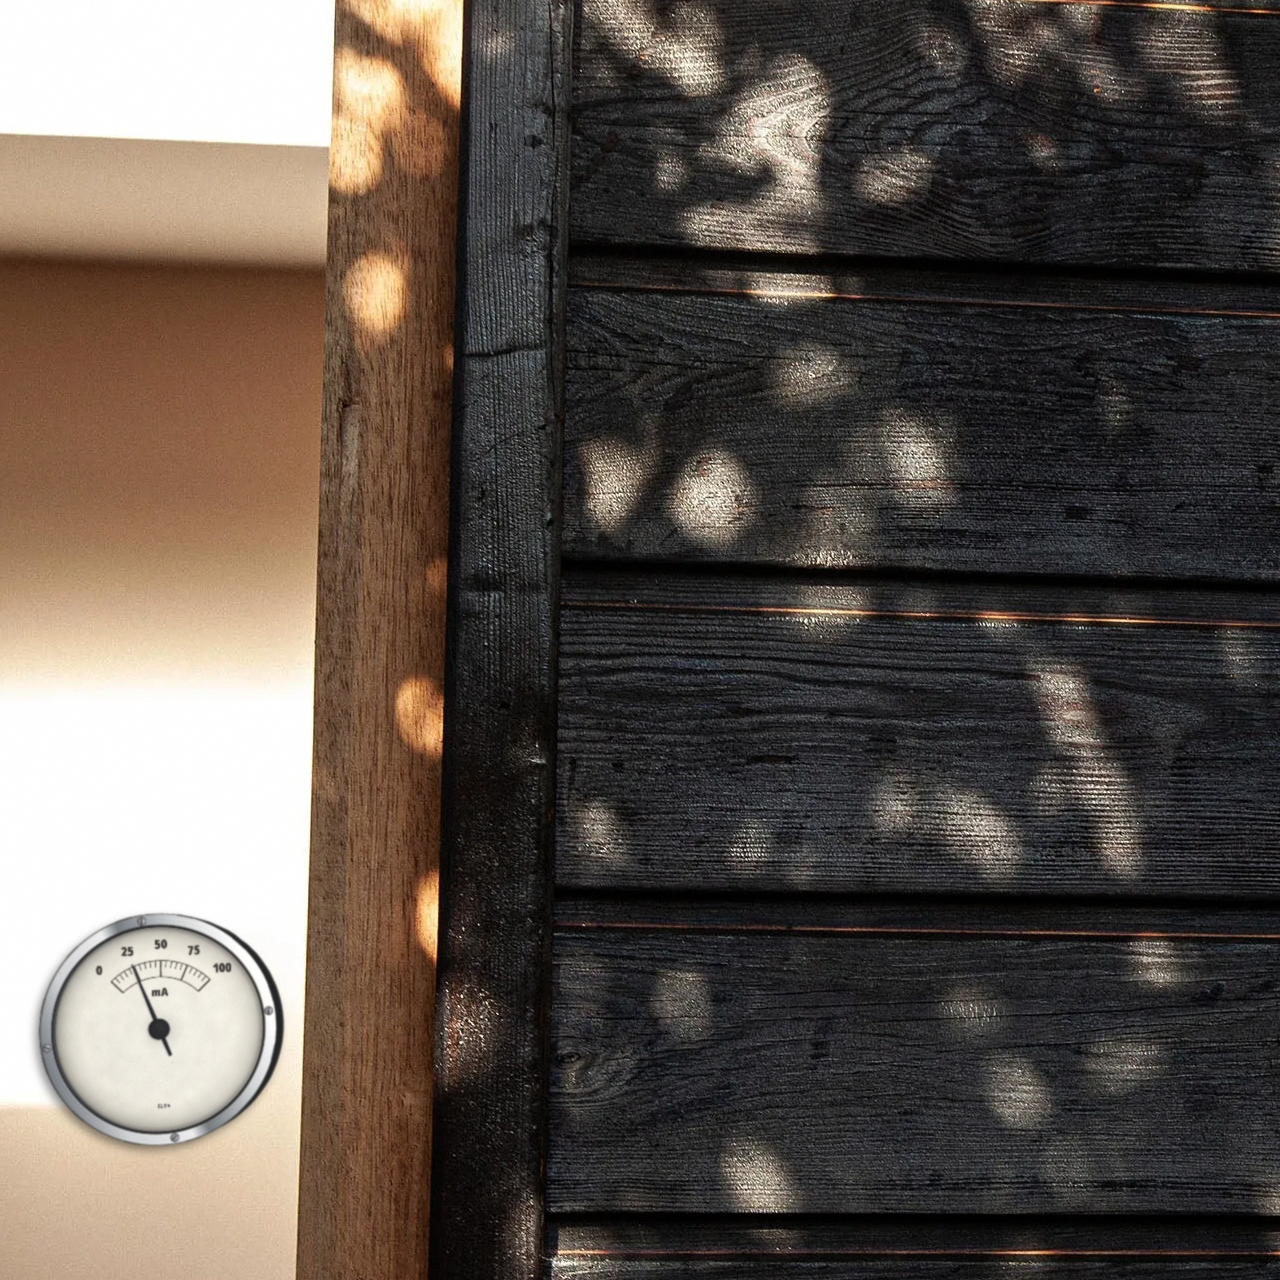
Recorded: 25; mA
